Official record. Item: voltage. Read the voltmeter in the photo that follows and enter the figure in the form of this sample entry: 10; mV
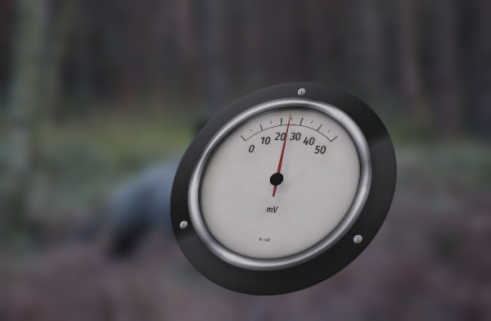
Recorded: 25; mV
